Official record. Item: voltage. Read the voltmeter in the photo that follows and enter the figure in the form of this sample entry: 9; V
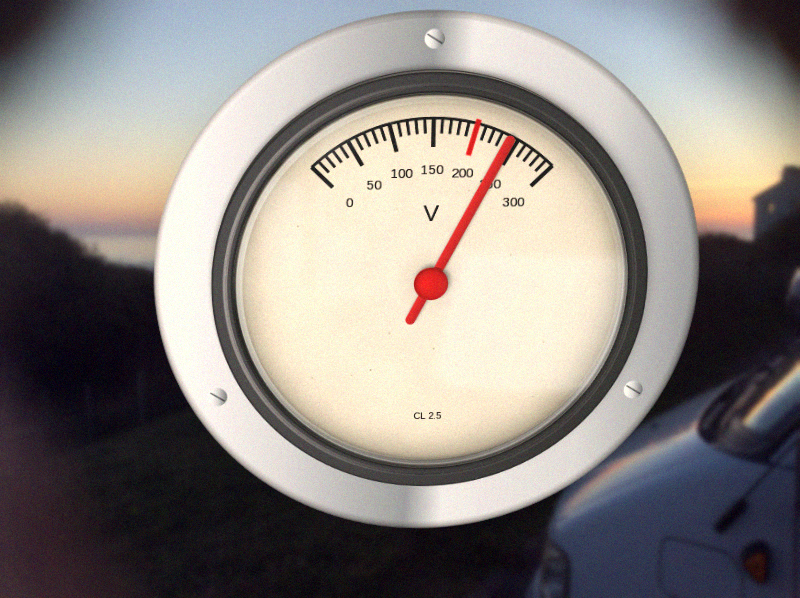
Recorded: 240; V
